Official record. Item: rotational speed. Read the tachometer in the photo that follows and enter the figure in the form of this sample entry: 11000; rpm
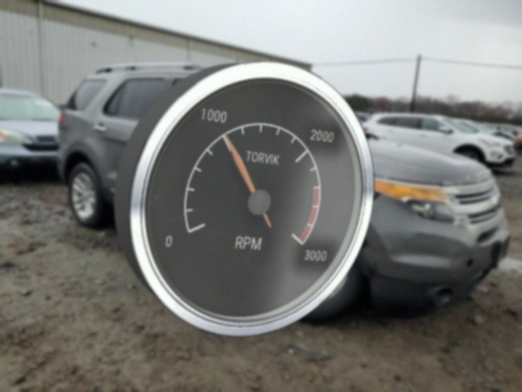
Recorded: 1000; rpm
